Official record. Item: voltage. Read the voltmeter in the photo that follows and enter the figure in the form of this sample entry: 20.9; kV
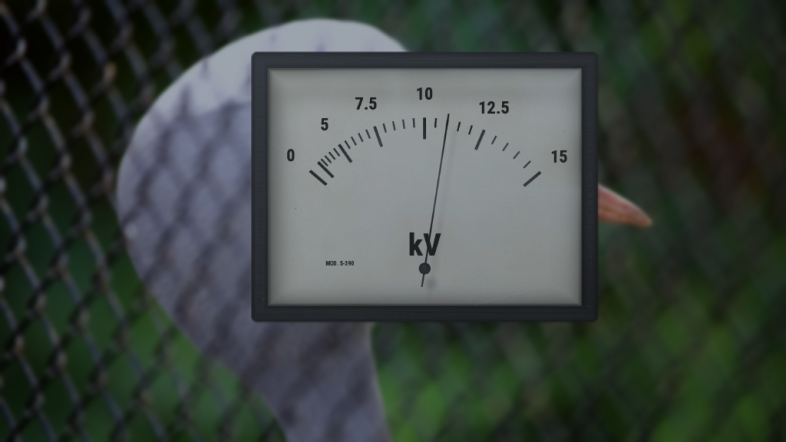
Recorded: 11; kV
